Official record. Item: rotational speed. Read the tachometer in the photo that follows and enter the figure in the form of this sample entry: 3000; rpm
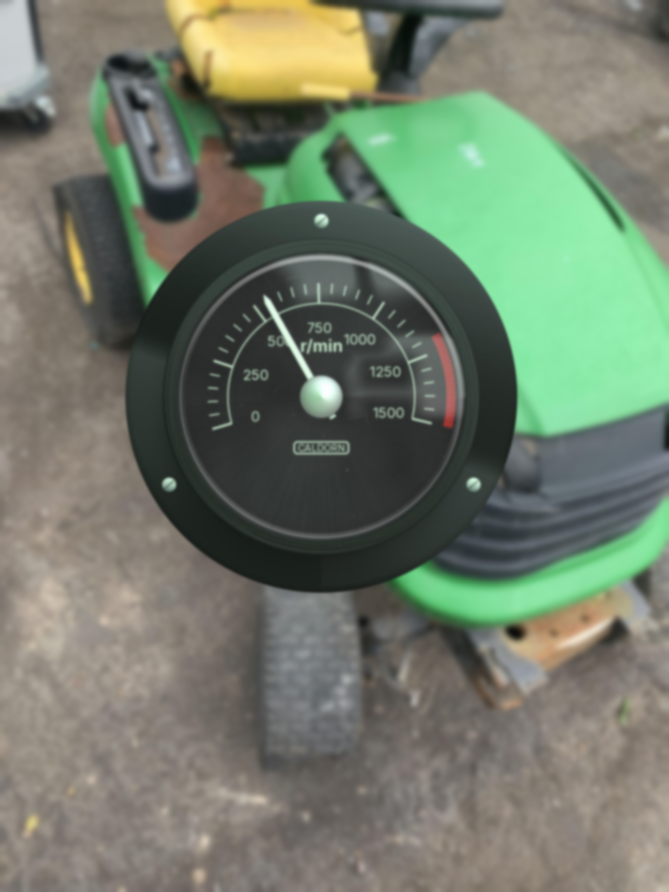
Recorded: 550; rpm
